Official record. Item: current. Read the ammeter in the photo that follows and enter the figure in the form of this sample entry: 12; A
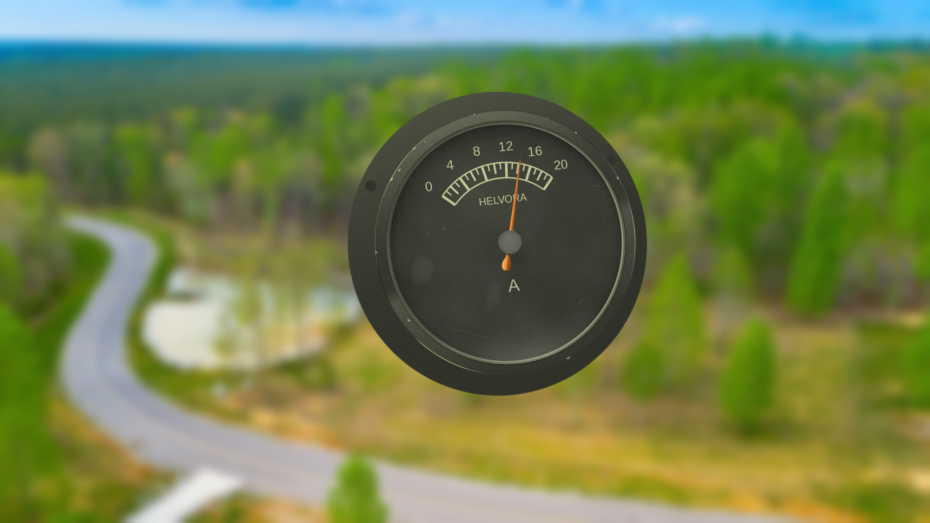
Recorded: 14; A
